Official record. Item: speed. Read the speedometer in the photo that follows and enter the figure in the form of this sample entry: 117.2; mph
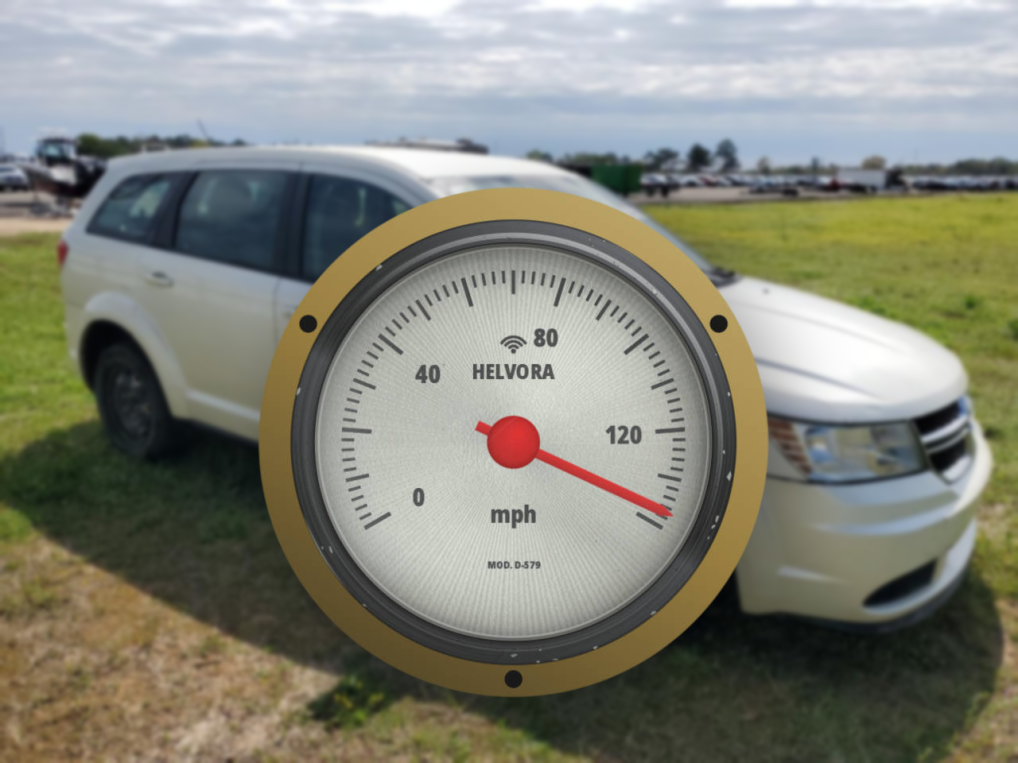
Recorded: 137; mph
